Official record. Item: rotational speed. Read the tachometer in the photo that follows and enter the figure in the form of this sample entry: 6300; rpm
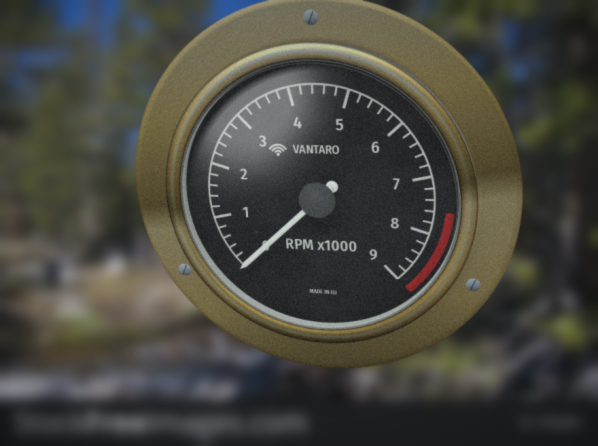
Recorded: 0; rpm
